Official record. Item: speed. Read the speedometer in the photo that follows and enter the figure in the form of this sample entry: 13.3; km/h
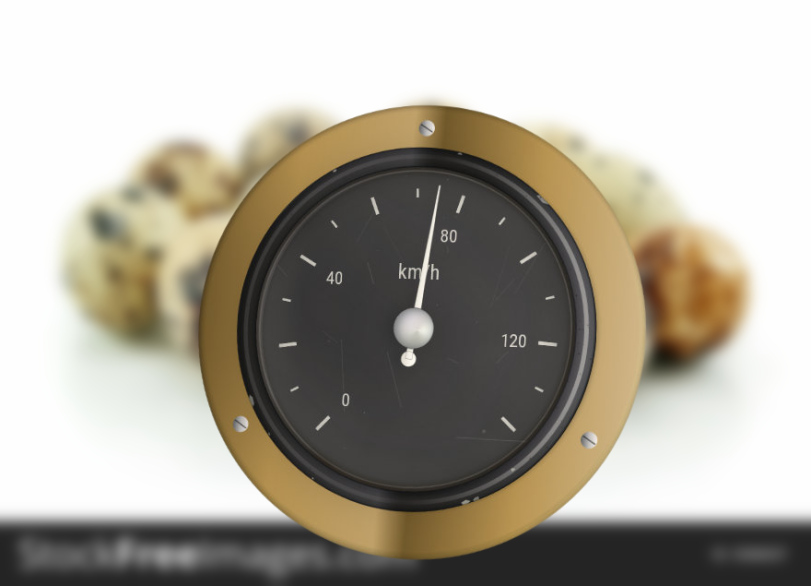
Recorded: 75; km/h
